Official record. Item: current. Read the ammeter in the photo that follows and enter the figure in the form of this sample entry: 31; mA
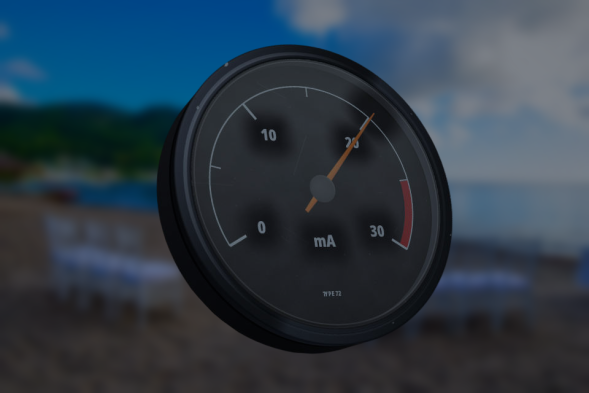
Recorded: 20; mA
